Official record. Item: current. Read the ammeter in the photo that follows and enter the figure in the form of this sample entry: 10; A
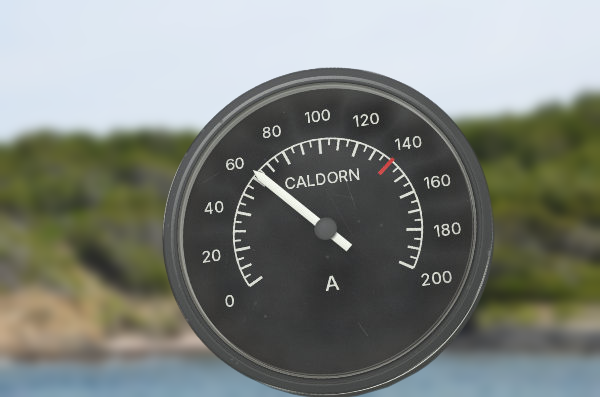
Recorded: 62.5; A
